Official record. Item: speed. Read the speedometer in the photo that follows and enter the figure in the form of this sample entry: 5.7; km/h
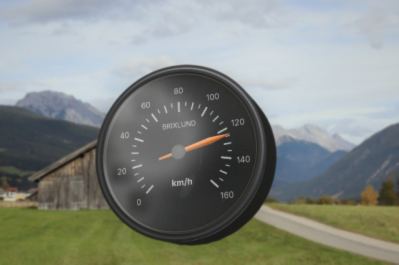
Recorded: 125; km/h
